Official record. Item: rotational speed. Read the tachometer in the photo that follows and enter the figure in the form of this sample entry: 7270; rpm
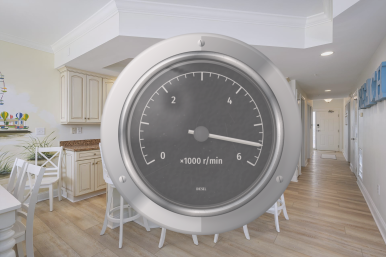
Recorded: 5500; rpm
